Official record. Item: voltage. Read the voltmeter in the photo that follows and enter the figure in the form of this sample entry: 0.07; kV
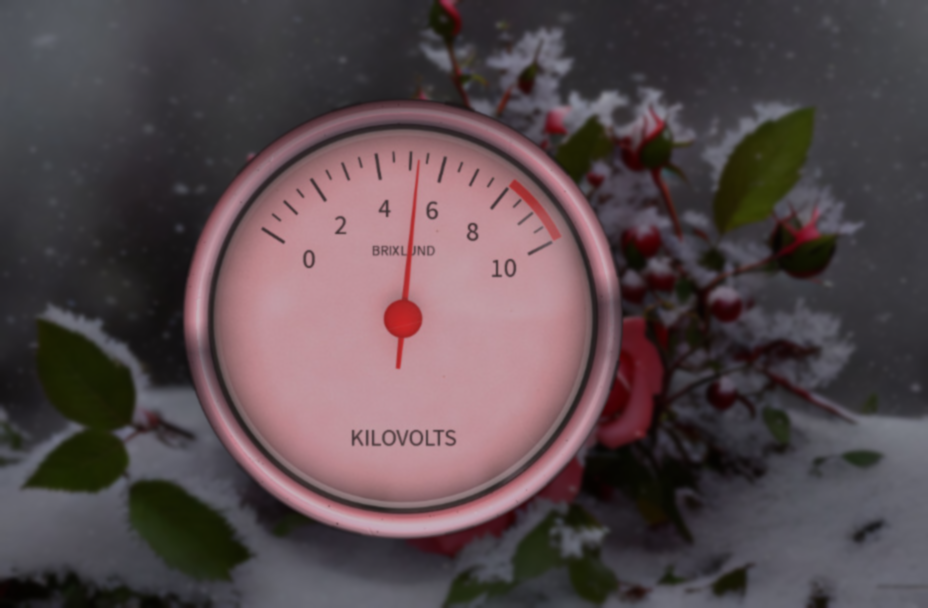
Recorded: 5.25; kV
